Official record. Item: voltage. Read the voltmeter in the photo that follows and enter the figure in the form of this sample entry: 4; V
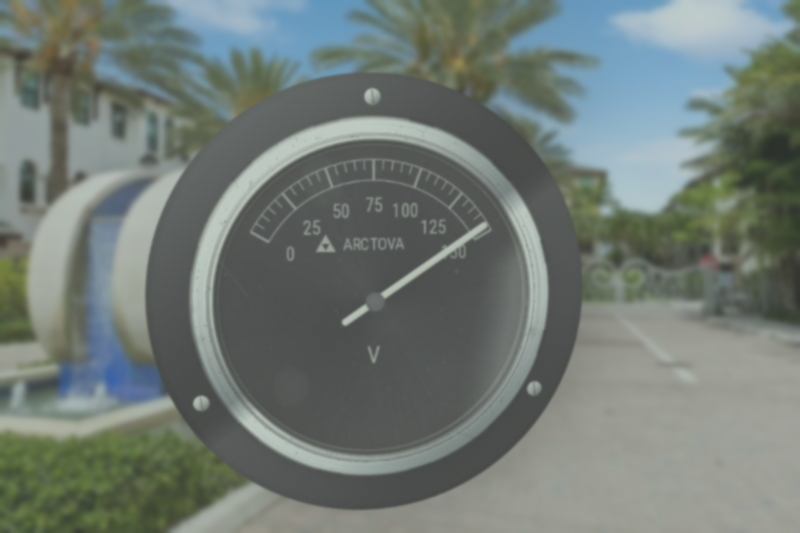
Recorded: 145; V
